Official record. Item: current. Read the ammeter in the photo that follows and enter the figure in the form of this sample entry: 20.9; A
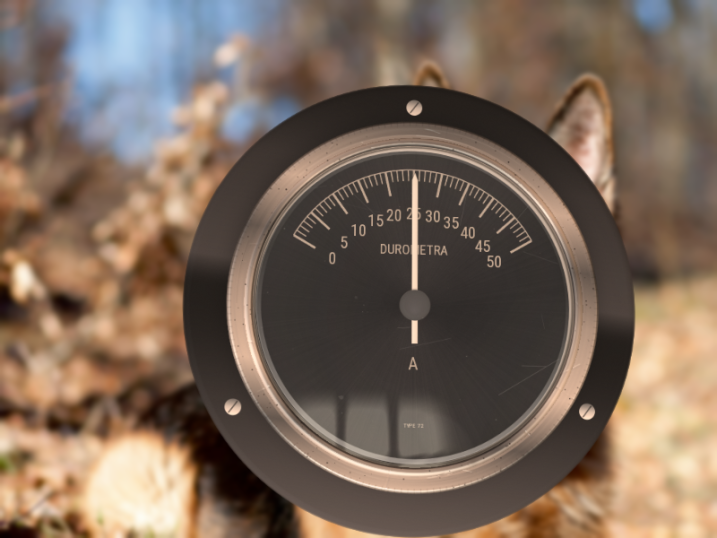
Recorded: 25; A
